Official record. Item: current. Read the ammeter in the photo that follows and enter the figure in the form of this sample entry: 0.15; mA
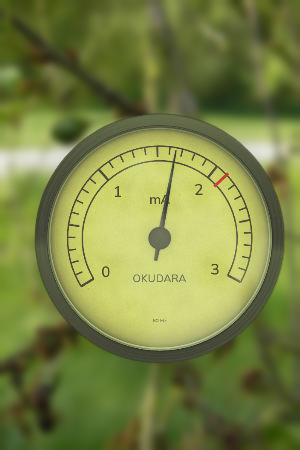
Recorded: 1.65; mA
